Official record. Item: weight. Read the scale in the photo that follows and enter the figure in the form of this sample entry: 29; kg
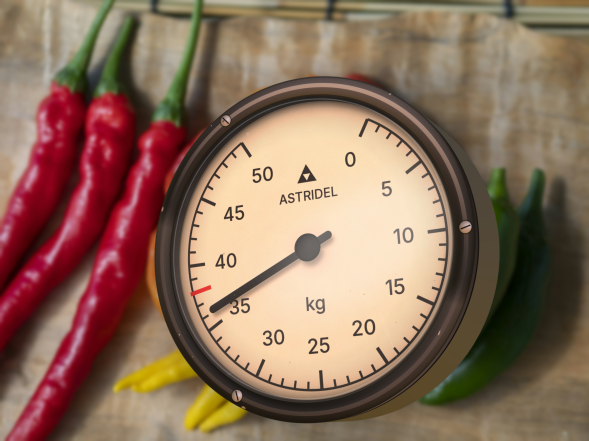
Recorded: 36; kg
